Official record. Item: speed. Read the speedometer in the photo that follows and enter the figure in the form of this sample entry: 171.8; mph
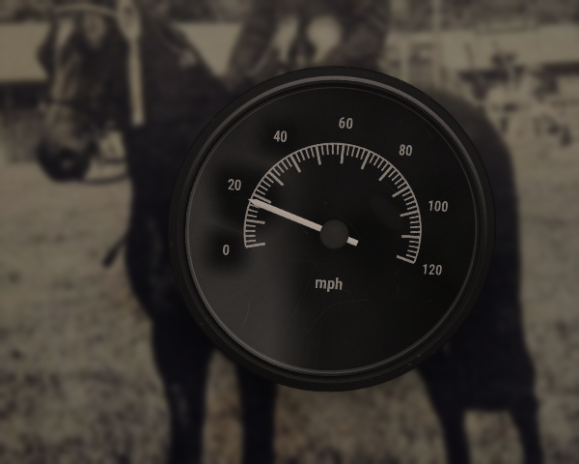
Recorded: 18; mph
